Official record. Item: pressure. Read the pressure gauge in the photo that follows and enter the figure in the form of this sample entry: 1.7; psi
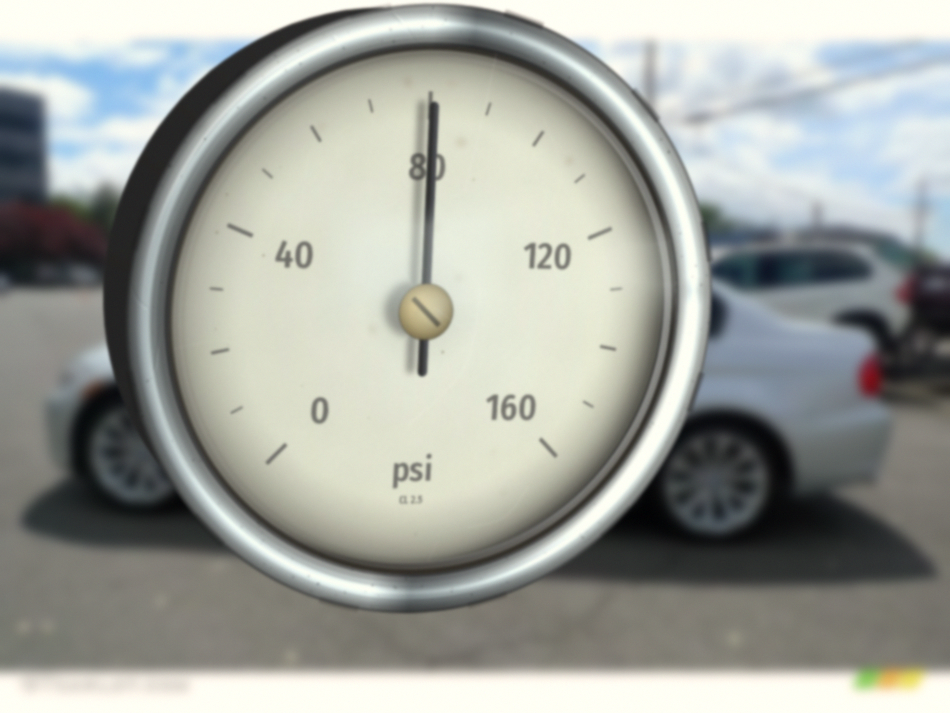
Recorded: 80; psi
